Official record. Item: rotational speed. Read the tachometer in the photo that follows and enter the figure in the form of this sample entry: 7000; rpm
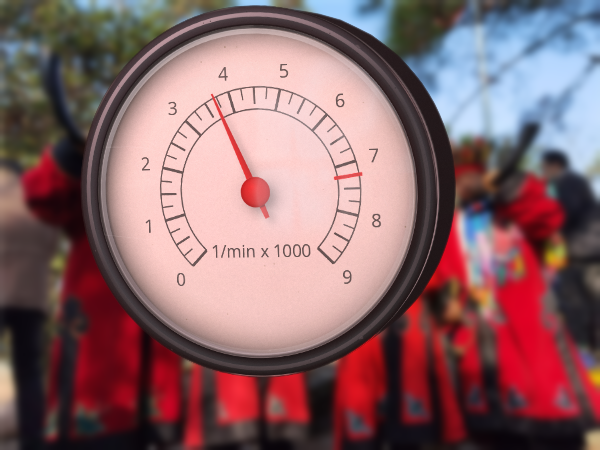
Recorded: 3750; rpm
